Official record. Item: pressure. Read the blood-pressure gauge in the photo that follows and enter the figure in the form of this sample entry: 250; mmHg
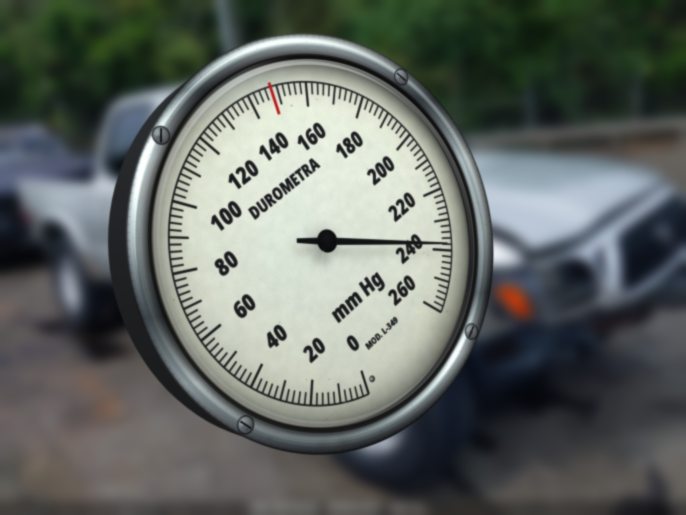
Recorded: 238; mmHg
